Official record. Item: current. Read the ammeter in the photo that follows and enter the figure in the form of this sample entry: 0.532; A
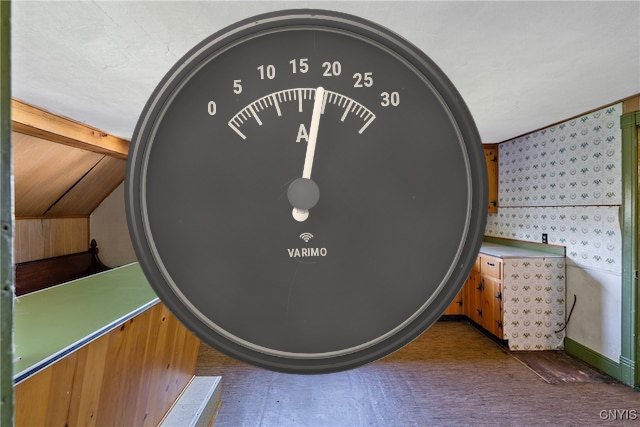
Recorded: 19; A
